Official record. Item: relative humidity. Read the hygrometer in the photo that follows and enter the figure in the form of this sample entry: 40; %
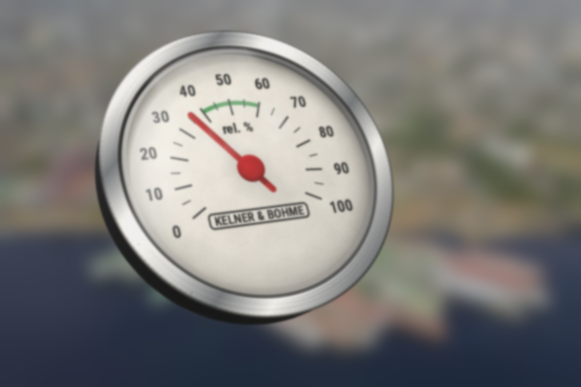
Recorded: 35; %
